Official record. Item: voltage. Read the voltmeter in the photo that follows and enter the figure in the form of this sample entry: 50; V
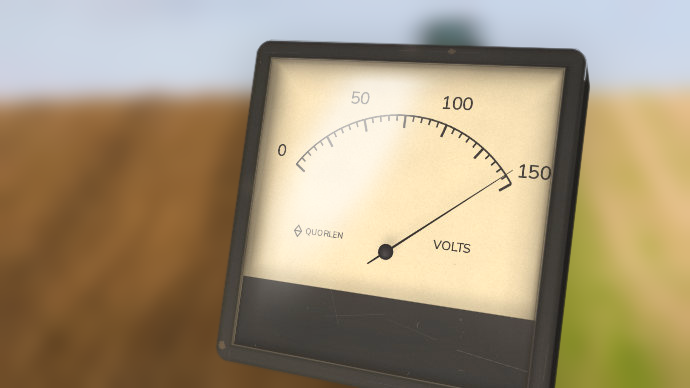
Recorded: 145; V
